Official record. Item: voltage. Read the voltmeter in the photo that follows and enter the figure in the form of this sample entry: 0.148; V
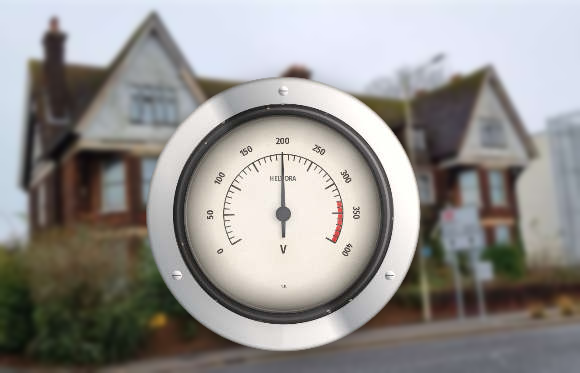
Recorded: 200; V
